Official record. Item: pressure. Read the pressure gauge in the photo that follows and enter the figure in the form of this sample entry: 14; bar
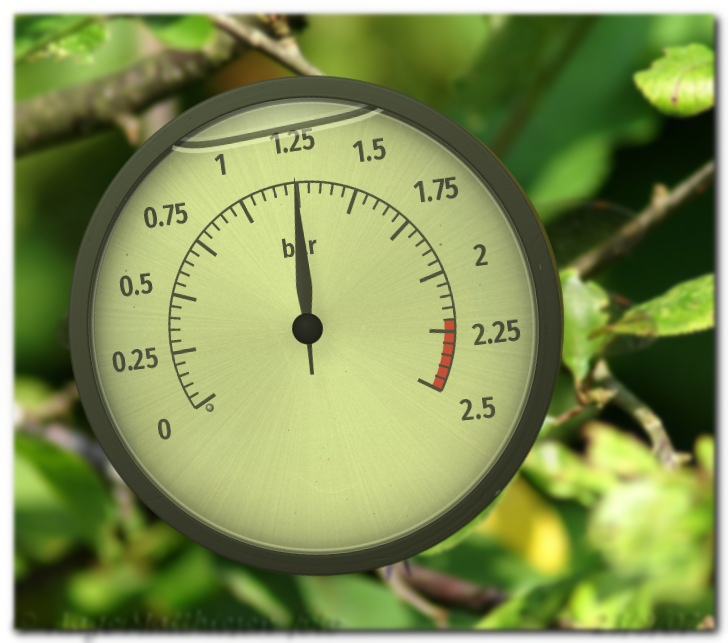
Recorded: 1.25; bar
